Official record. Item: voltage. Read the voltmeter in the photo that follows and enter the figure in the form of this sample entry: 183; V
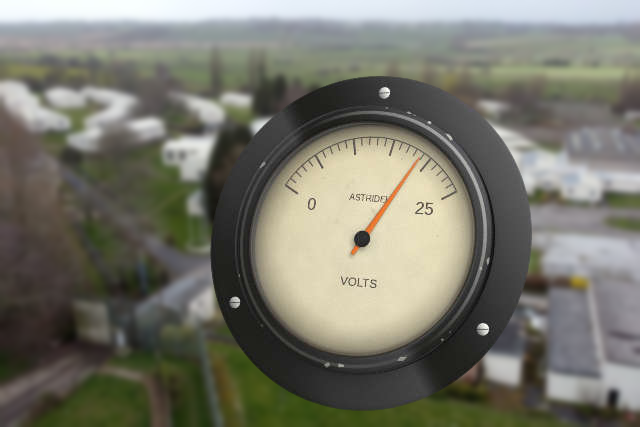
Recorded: 19; V
